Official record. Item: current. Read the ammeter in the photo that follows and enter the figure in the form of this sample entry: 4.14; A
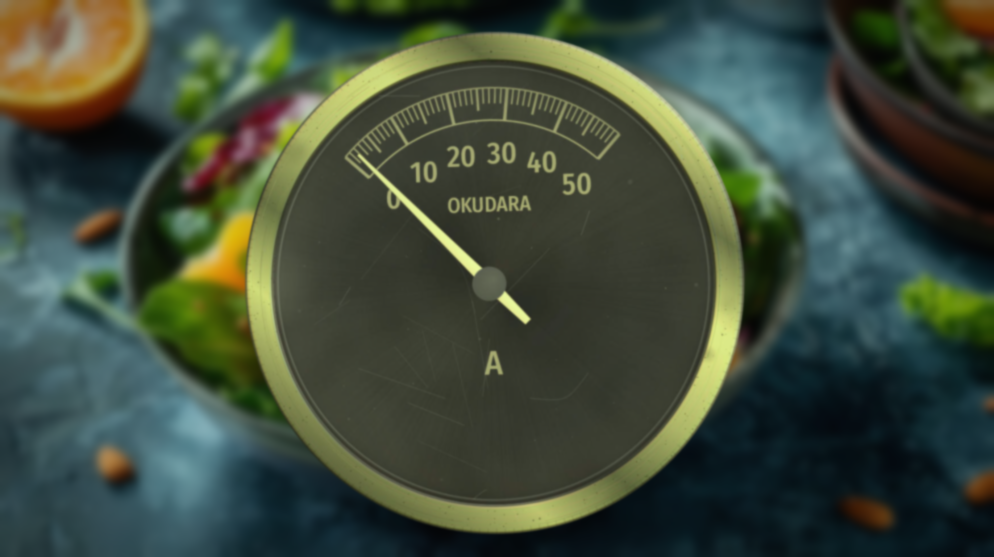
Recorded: 2; A
